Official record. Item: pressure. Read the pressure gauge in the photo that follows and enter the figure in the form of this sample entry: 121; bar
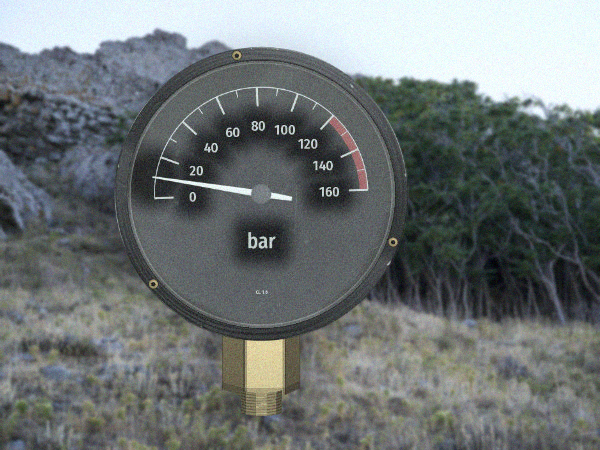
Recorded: 10; bar
